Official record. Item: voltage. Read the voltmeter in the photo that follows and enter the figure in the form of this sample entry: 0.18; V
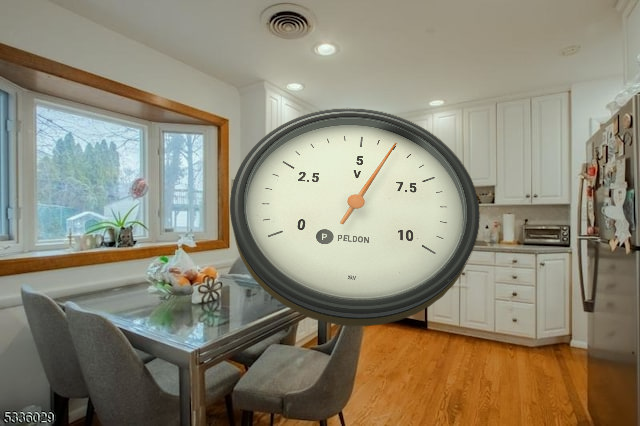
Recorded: 6; V
